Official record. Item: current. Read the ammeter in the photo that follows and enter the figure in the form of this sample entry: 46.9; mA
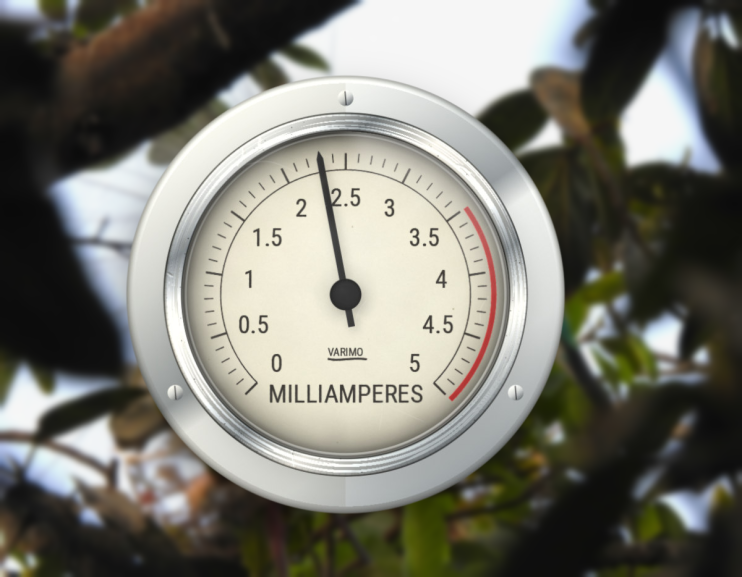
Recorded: 2.3; mA
